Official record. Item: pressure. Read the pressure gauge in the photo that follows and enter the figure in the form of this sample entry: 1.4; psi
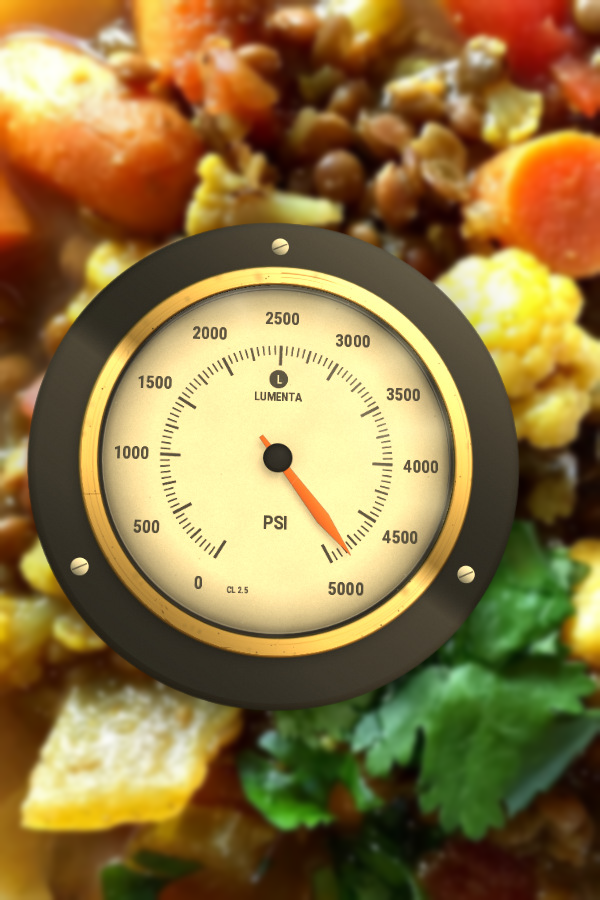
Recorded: 4850; psi
